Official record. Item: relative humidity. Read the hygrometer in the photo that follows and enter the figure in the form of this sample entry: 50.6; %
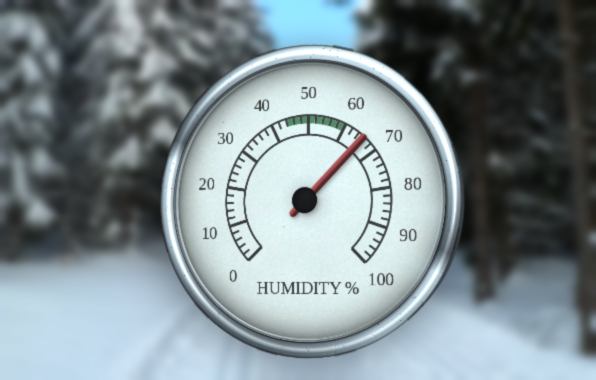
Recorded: 66; %
